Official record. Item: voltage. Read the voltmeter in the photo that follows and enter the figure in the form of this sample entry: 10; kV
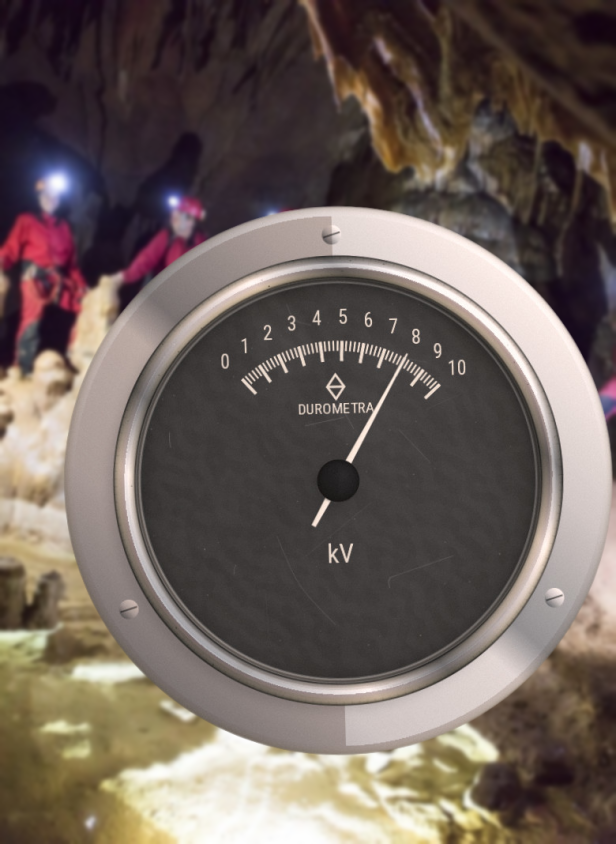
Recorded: 8; kV
